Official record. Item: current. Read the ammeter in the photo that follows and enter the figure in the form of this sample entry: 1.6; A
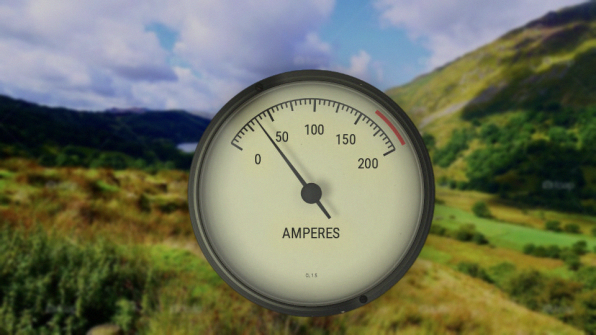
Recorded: 35; A
